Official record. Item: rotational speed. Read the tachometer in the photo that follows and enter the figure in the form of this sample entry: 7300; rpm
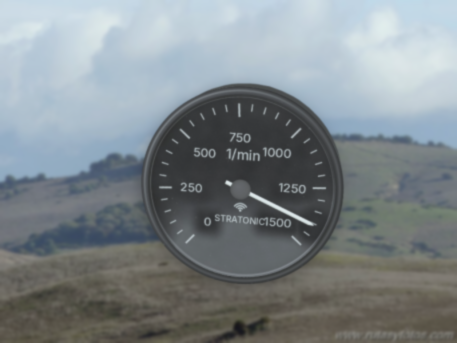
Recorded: 1400; rpm
